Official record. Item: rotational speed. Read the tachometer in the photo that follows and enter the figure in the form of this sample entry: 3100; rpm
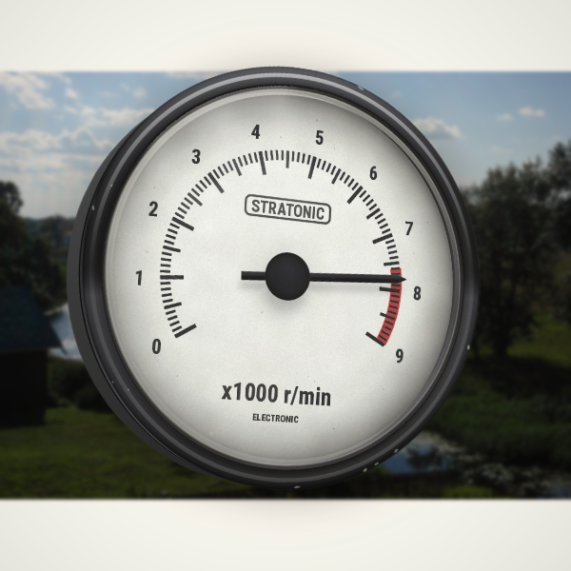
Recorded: 7800; rpm
